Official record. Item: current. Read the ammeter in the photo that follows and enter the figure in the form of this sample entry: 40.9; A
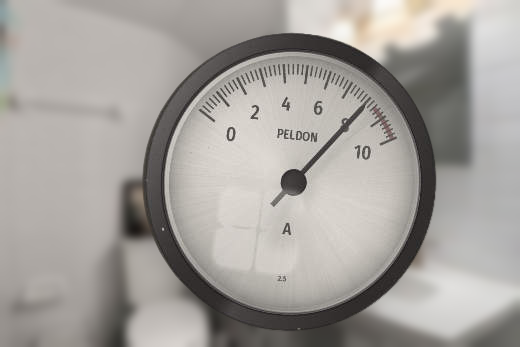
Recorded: 8; A
